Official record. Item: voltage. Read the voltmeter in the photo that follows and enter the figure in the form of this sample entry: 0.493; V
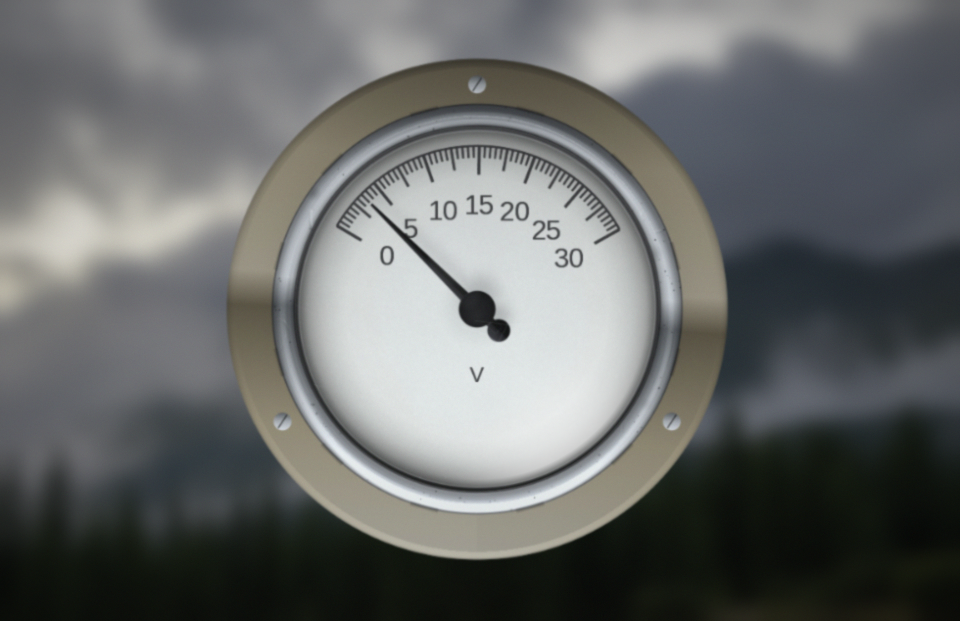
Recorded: 3.5; V
